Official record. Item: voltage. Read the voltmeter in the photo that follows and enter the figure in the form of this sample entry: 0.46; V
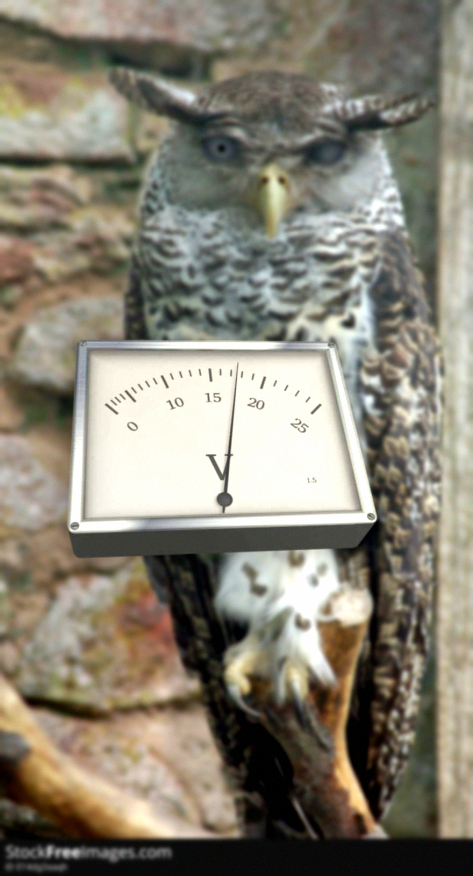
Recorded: 17.5; V
